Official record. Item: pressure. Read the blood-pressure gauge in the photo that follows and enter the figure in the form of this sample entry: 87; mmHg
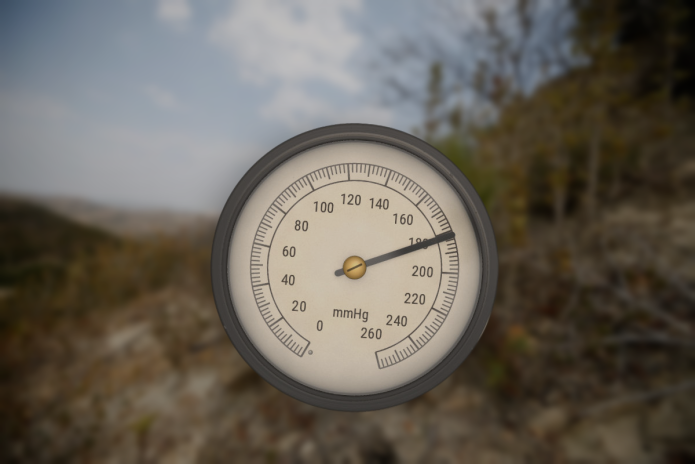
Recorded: 182; mmHg
